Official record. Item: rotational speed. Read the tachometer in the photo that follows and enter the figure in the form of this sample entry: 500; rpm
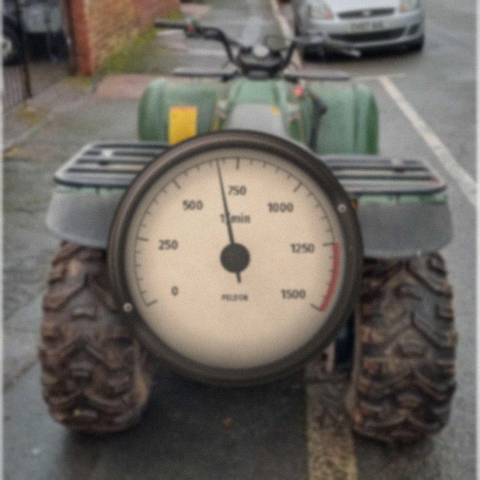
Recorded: 675; rpm
